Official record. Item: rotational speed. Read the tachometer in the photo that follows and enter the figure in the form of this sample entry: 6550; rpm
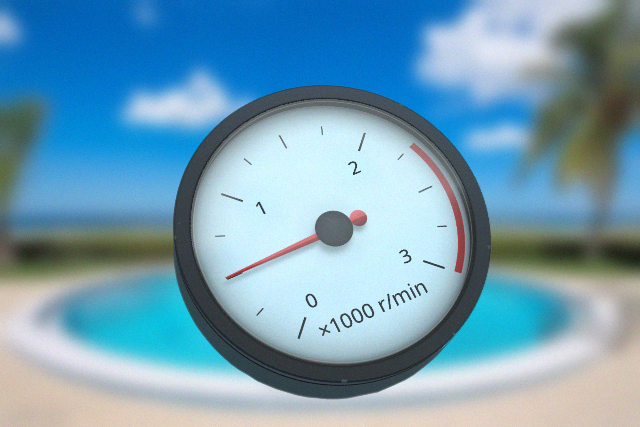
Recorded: 500; rpm
